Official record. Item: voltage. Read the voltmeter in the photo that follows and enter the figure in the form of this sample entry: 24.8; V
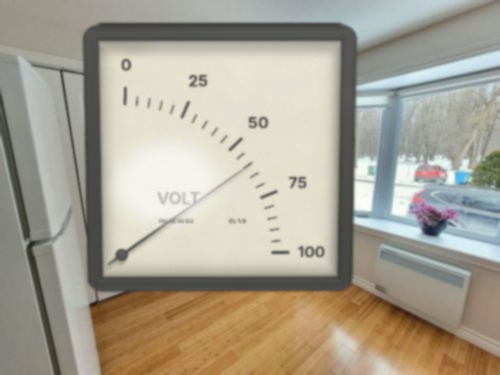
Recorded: 60; V
